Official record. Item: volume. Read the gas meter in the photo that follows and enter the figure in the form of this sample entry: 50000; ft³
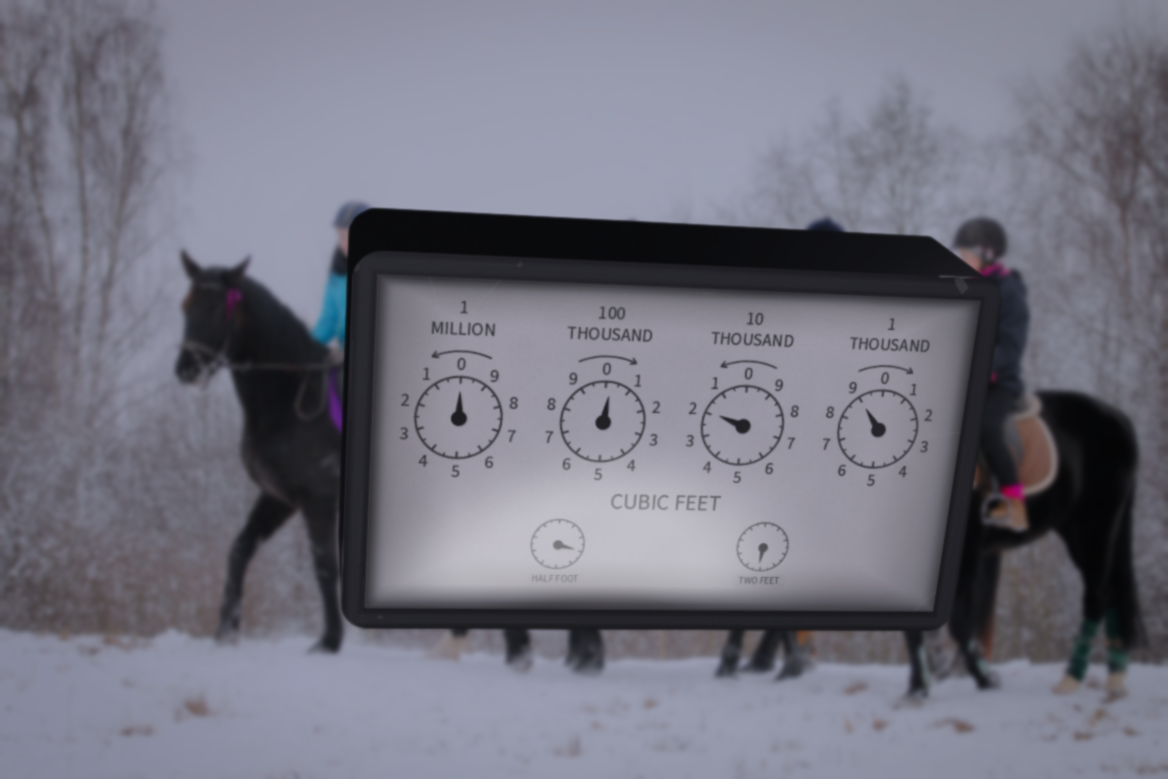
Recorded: 1900; ft³
